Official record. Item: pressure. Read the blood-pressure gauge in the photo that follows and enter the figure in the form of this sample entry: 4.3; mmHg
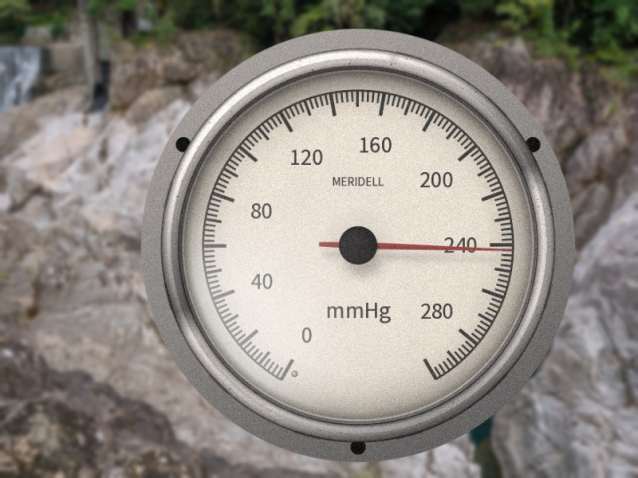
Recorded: 242; mmHg
